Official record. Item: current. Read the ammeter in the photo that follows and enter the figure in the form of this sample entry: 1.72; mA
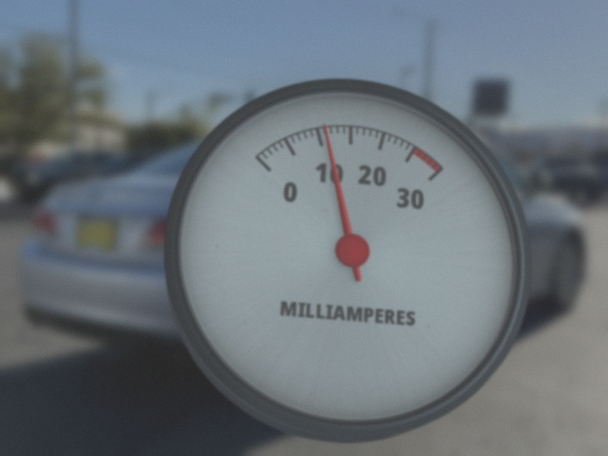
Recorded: 11; mA
